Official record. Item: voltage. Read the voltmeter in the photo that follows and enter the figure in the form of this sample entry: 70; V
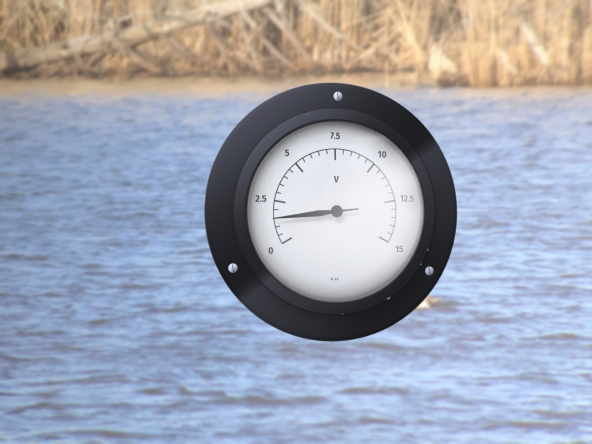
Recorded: 1.5; V
